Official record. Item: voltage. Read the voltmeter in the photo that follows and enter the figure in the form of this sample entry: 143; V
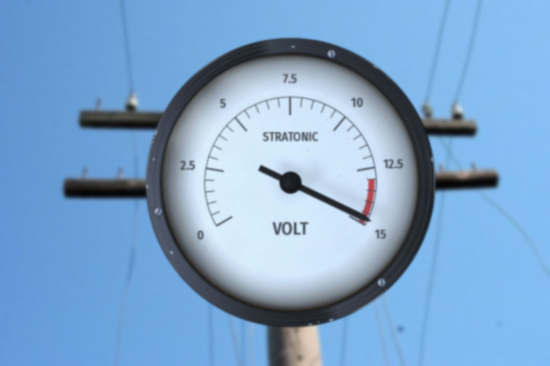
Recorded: 14.75; V
